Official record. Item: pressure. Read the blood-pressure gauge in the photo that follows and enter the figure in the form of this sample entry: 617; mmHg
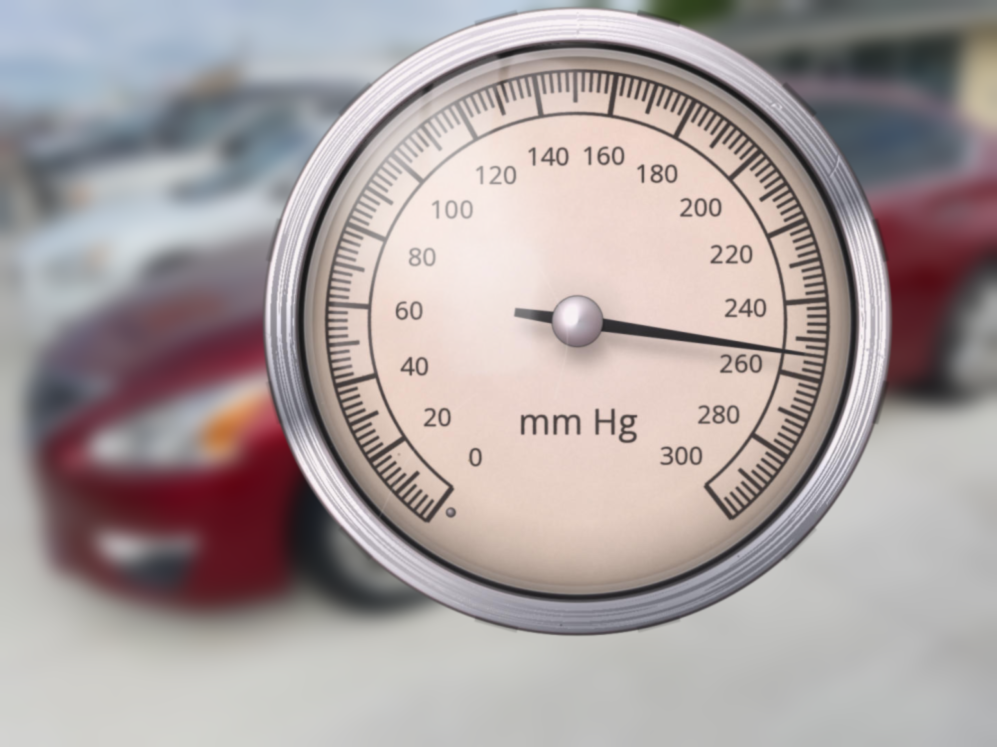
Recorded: 254; mmHg
